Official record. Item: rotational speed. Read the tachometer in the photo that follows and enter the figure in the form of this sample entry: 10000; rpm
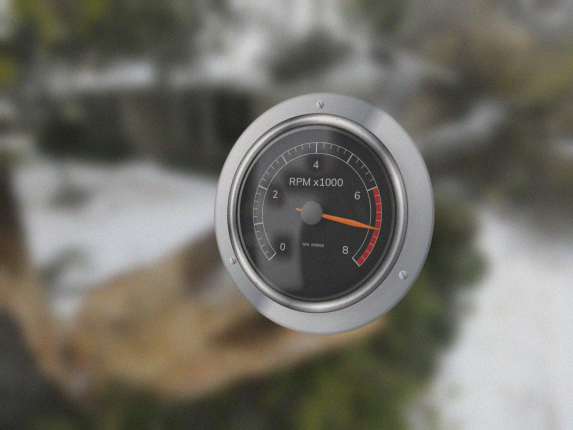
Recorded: 7000; rpm
